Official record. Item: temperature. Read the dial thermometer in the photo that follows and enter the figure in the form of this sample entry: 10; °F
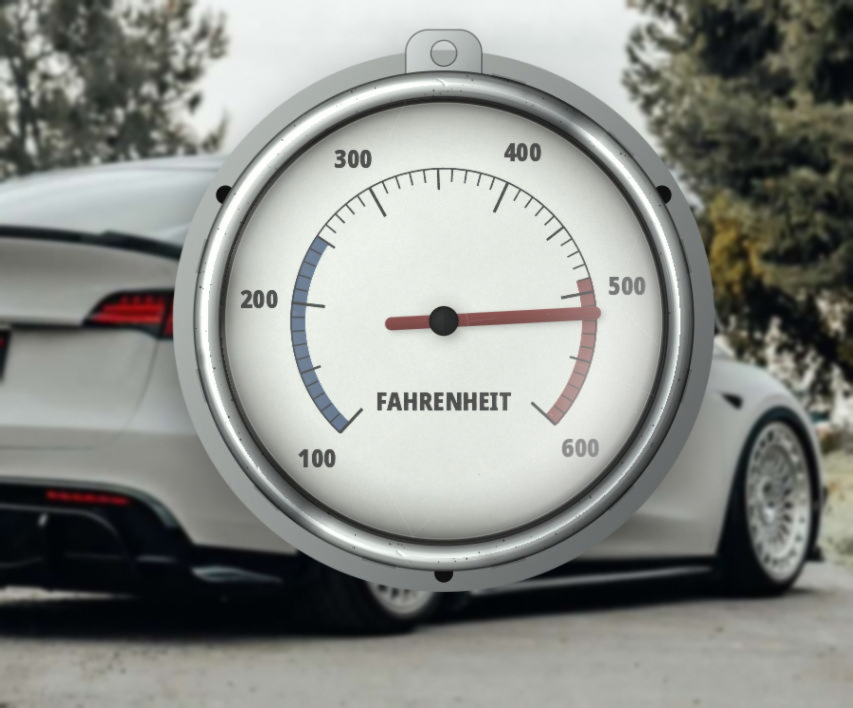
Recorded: 515; °F
